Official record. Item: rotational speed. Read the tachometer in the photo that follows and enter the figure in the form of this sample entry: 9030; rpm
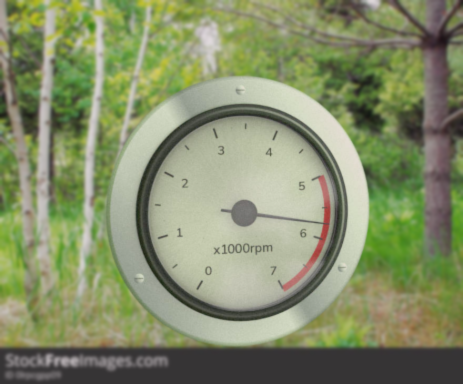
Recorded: 5750; rpm
